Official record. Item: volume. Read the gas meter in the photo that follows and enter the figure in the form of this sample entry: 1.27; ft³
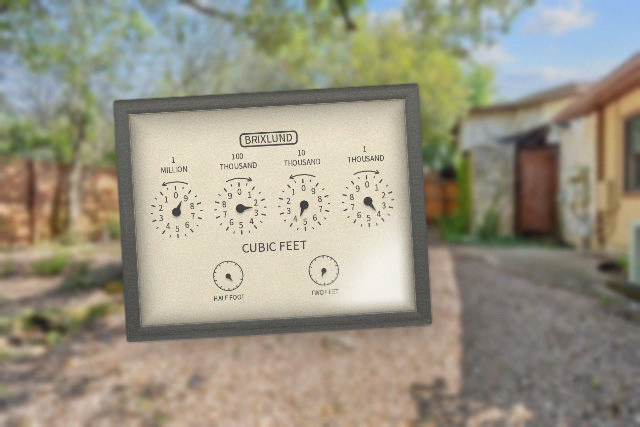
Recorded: 924400; ft³
